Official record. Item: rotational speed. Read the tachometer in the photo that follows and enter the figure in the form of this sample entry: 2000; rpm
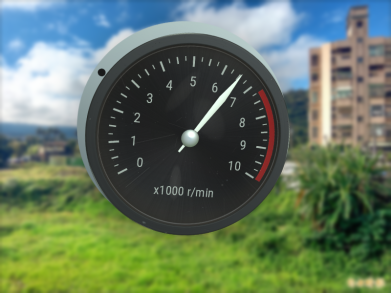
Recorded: 6500; rpm
